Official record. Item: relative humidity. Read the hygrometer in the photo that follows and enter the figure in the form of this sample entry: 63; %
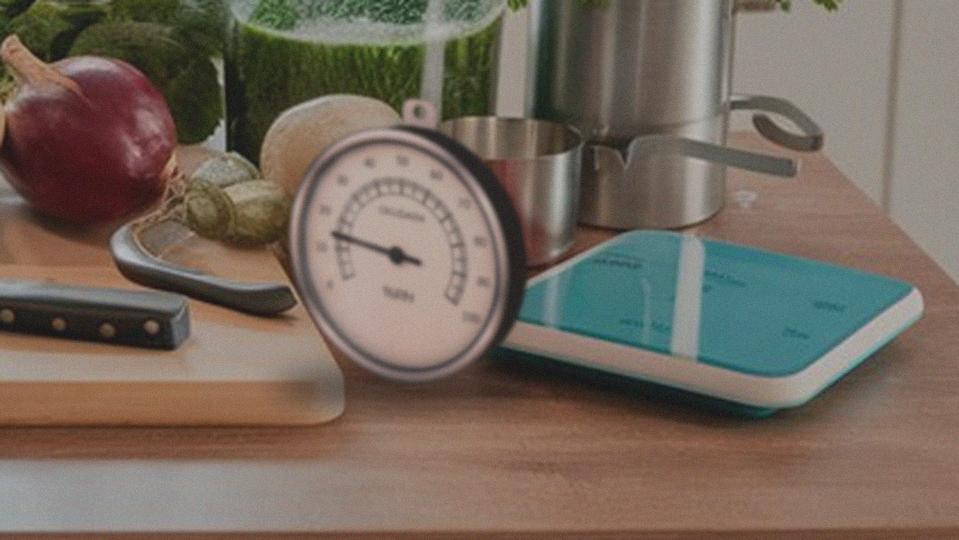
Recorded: 15; %
